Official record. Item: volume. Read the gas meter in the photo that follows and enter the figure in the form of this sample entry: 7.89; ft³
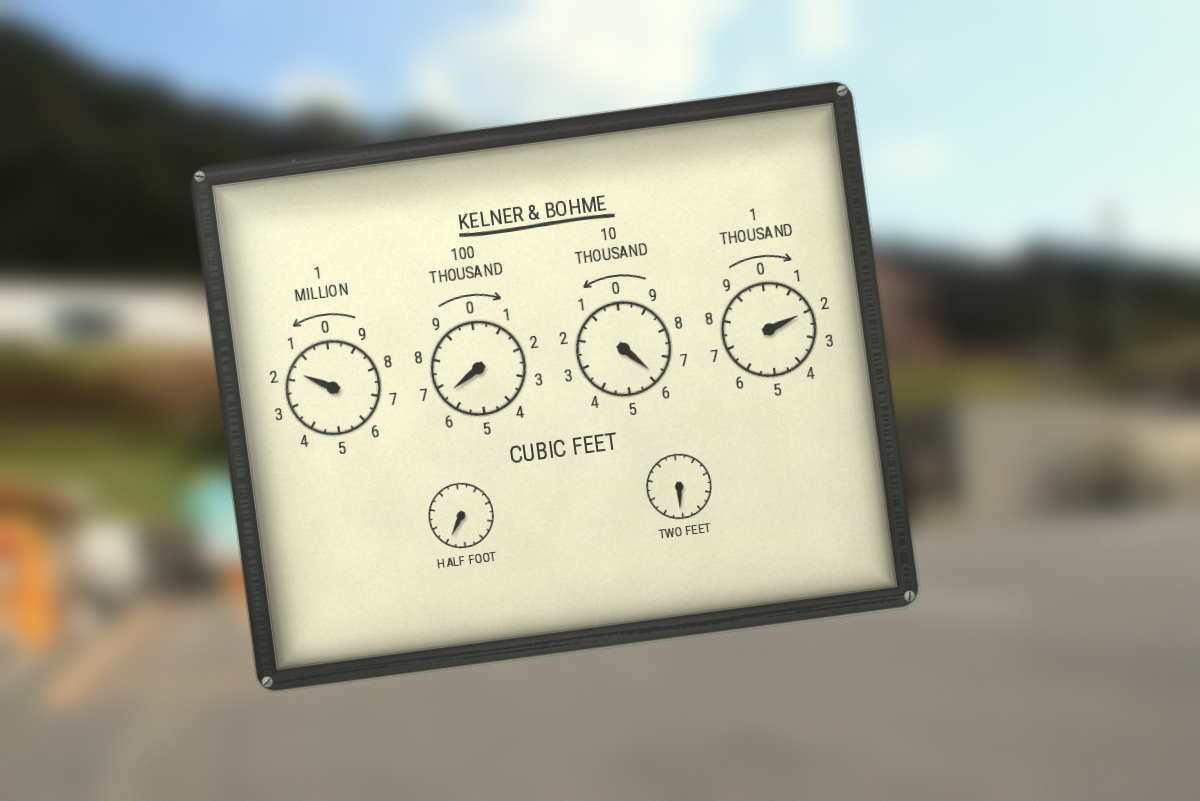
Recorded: 166200; ft³
